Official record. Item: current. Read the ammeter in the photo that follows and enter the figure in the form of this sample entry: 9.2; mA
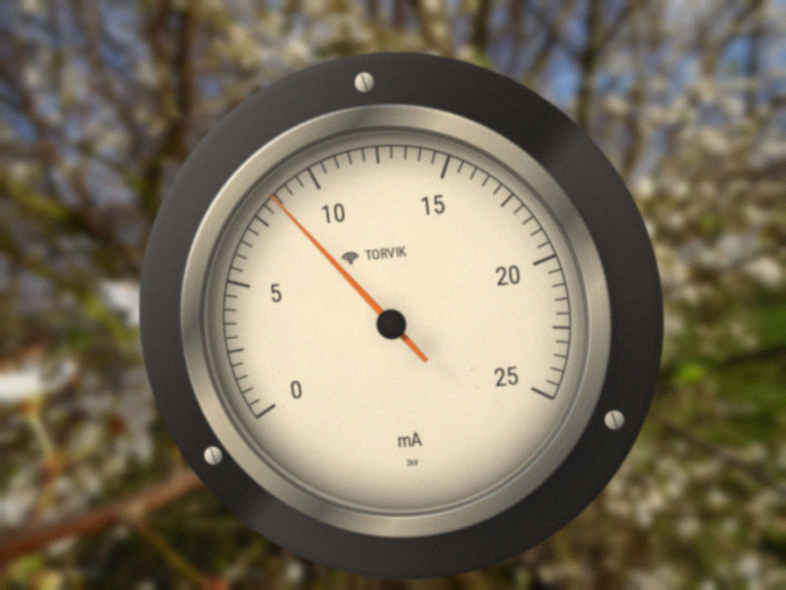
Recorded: 8.5; mA
